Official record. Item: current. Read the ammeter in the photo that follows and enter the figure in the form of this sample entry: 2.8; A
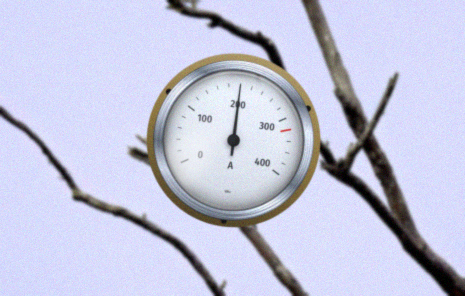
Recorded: 200; A
